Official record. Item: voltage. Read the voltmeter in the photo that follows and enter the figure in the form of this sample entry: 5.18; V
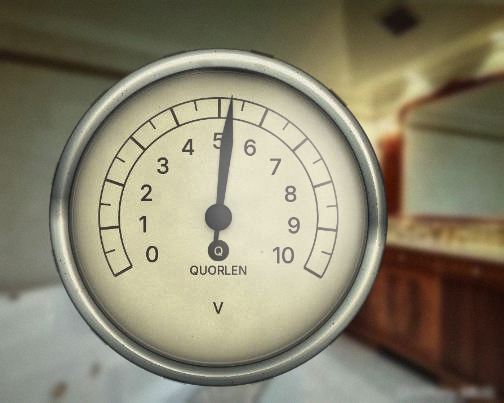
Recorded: 5.25; V
